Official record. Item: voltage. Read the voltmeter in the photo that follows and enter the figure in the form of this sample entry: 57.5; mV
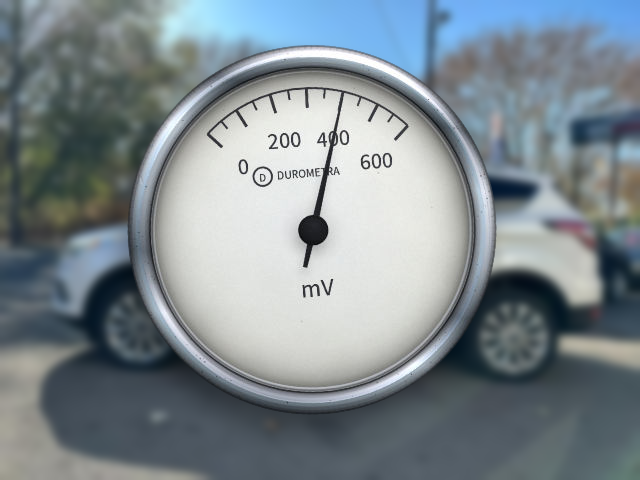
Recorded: 400; mV
